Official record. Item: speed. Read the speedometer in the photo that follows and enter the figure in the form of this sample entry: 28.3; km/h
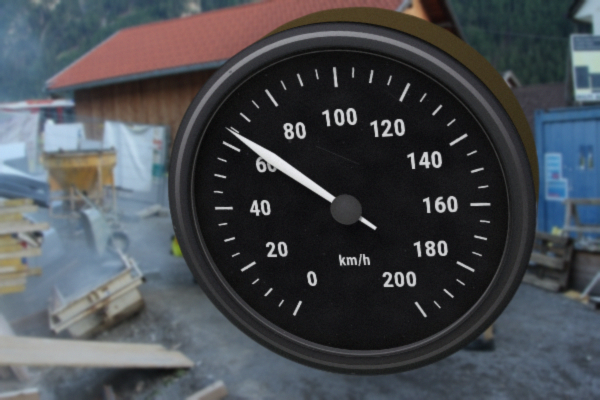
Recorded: 65; km/h
